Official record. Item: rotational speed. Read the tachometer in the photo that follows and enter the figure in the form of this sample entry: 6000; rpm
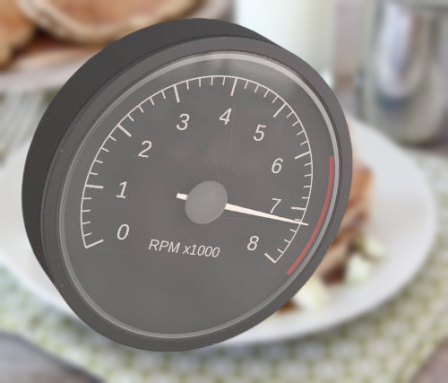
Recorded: 7200; rpm
